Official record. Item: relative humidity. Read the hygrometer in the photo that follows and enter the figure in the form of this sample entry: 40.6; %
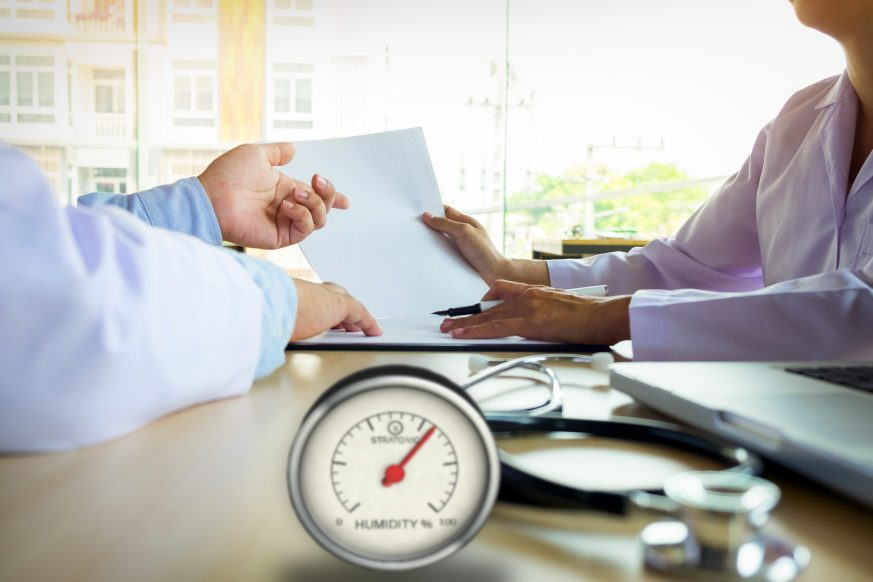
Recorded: 64; %
